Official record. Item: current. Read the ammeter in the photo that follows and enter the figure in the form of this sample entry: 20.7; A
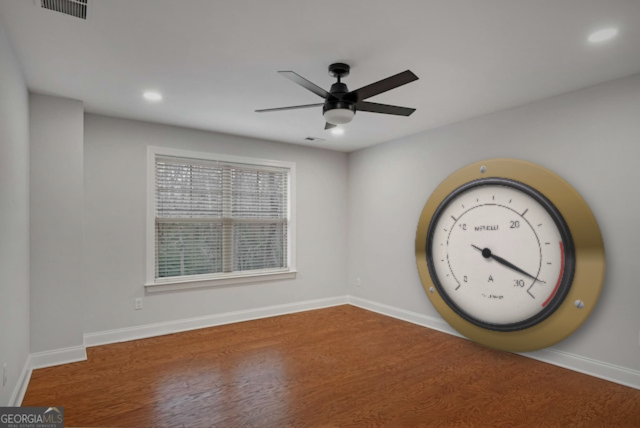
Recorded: 28; A
